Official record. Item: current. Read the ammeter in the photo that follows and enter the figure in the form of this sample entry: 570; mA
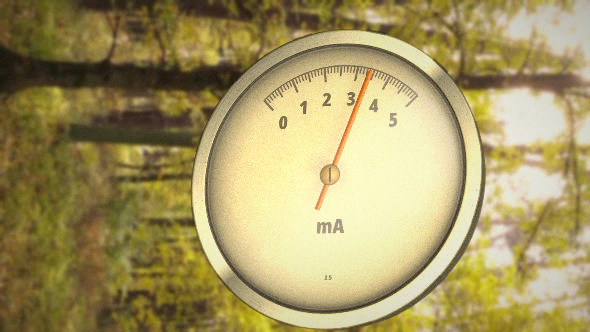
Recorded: 3.5; mA
